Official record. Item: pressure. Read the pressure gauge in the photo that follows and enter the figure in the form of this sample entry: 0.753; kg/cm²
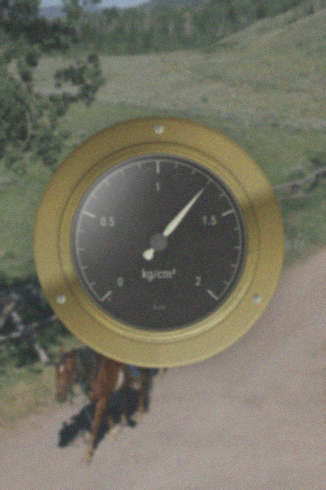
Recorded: 1.3; kg/cm²
